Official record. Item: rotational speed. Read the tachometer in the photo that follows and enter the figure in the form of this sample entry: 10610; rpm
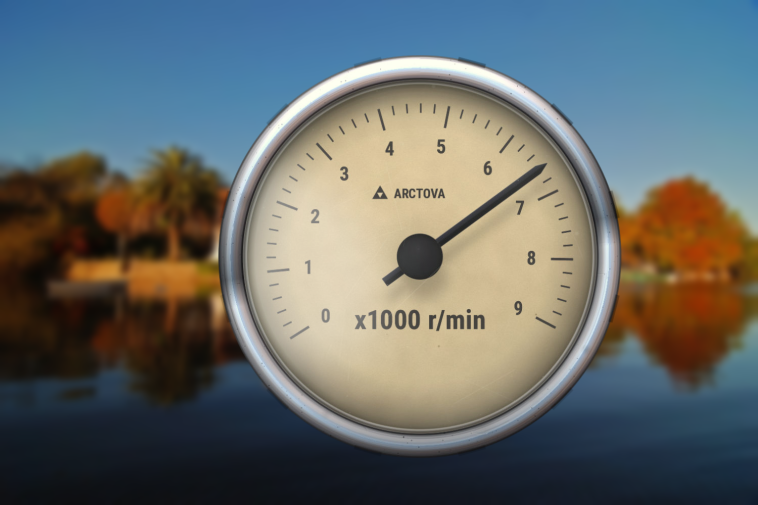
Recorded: 6600; rpm
